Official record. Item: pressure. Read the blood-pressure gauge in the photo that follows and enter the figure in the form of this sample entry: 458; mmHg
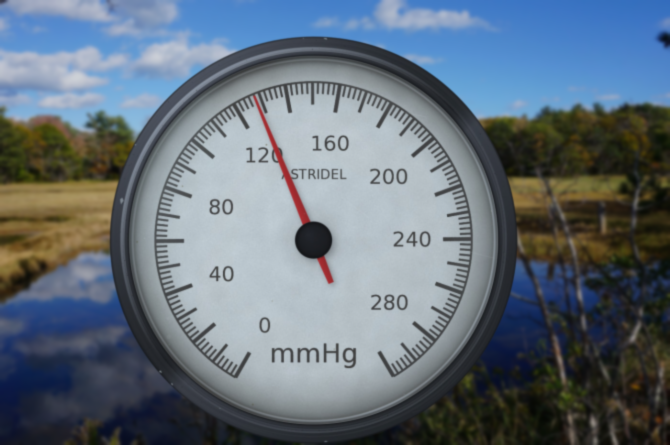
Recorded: 128; mmHg
